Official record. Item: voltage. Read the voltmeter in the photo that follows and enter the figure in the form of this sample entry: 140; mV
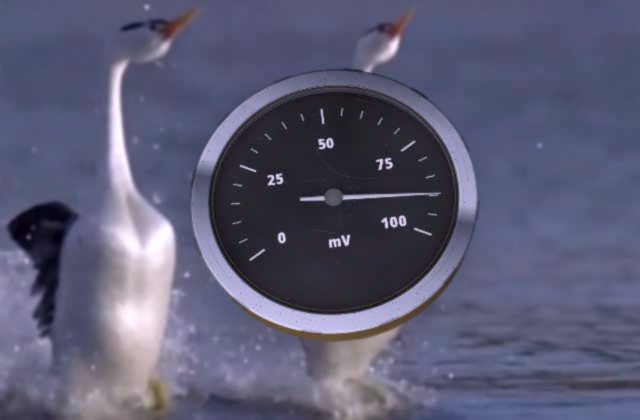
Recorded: 90; mV
